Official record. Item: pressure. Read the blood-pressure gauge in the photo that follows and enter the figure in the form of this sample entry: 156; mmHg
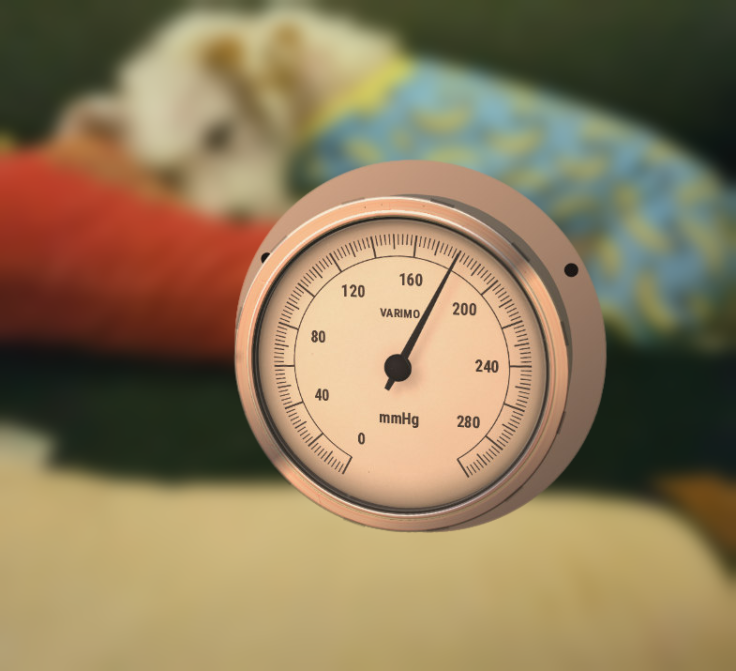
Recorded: 180; mmHg
